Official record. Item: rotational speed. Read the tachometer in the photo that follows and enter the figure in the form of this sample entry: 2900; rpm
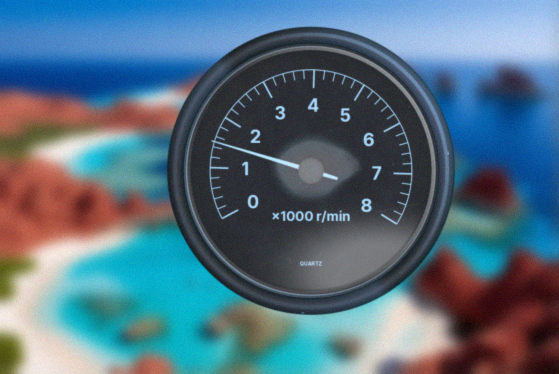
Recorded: 1500; rpm
